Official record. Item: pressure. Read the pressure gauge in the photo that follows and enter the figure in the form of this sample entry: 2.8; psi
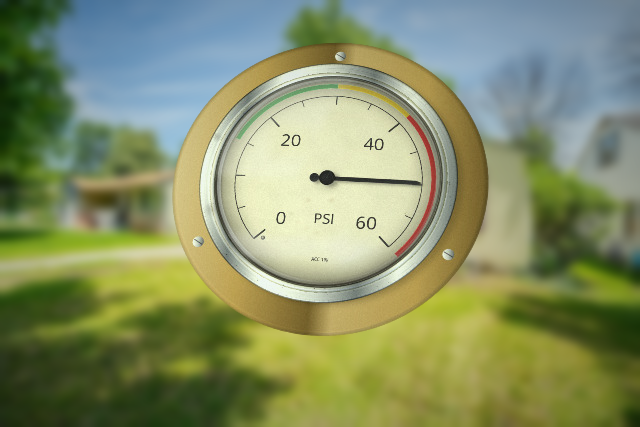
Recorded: 50; psi
